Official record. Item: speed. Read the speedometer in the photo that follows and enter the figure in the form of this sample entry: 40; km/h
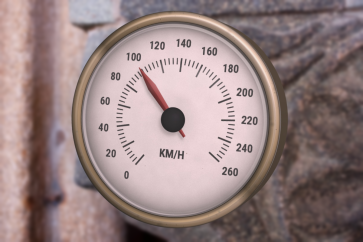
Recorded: 100; km/h
